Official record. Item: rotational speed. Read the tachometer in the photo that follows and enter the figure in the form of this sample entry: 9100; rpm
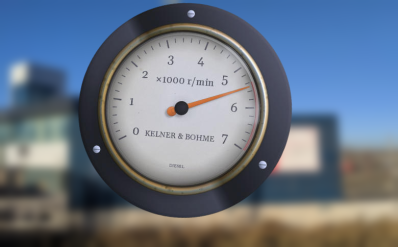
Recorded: 5500; rpm
